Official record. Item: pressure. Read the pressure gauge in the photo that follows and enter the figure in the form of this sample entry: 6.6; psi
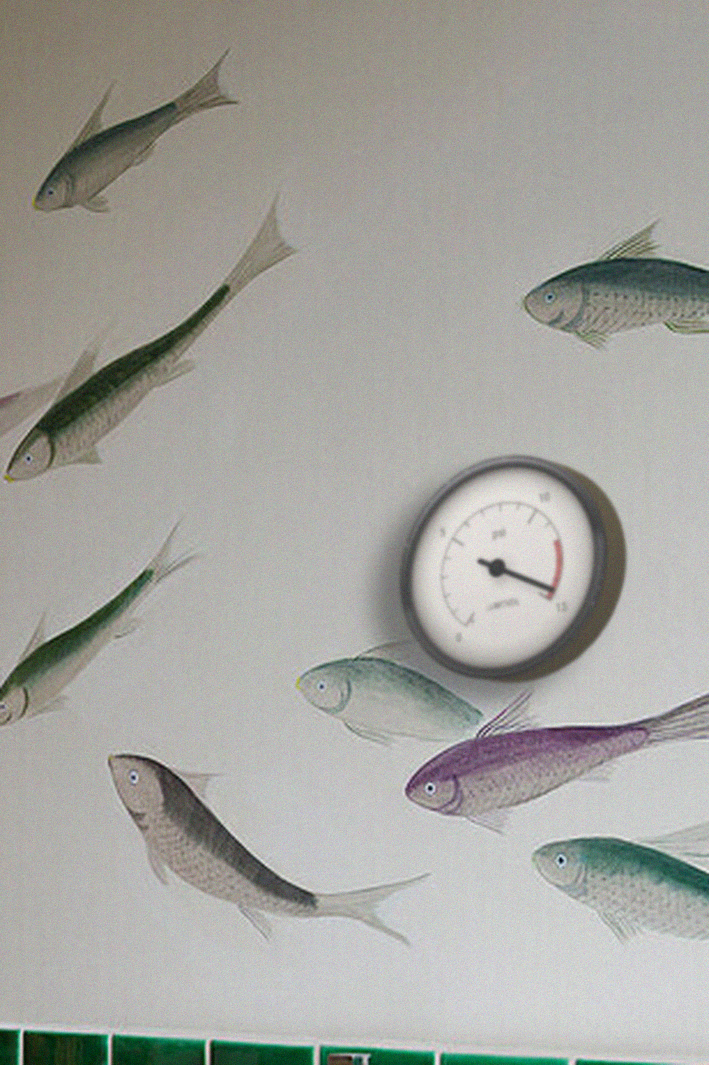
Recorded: 14.5; psi
